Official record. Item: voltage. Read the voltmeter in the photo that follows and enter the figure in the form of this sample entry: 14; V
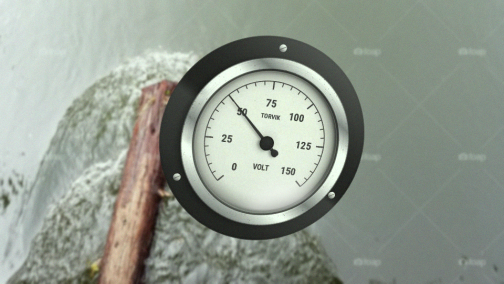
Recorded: 50; V
